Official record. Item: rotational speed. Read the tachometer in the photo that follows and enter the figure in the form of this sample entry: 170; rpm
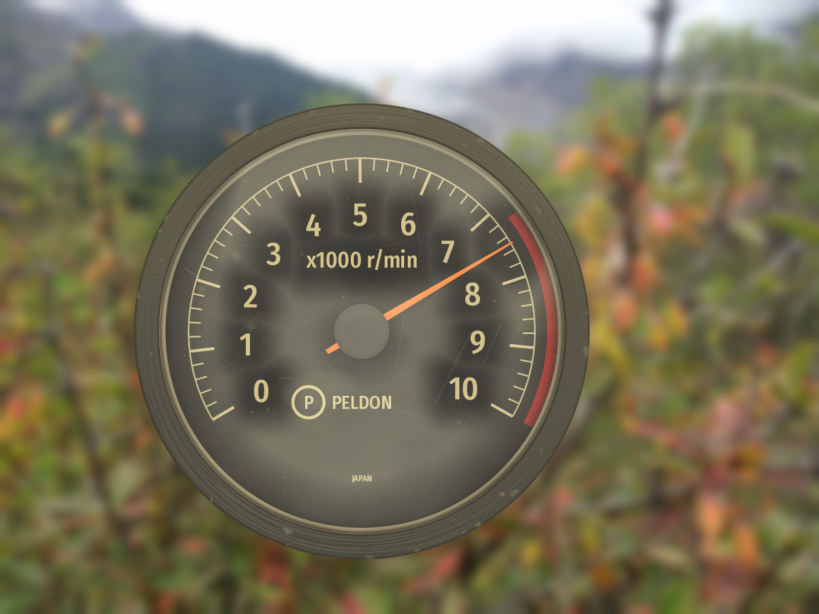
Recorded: 7500; rpm
